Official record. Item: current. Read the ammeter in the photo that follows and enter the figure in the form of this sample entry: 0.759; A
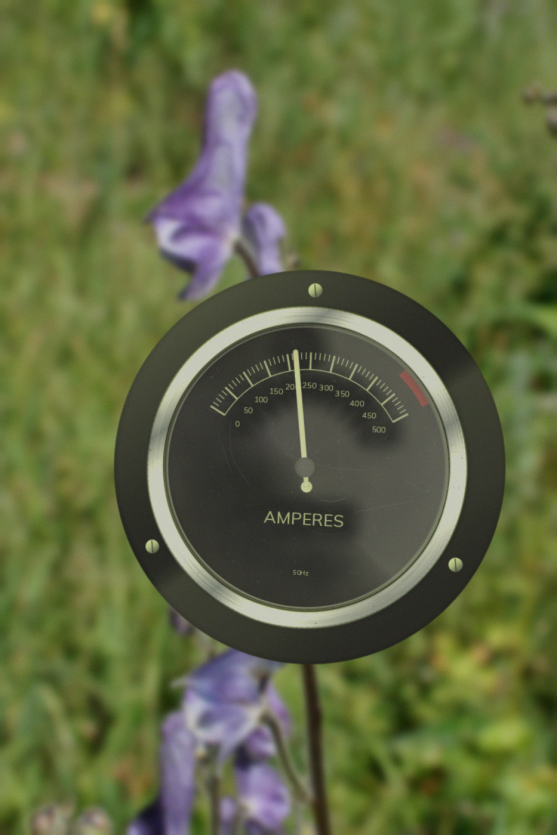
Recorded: 220; A
